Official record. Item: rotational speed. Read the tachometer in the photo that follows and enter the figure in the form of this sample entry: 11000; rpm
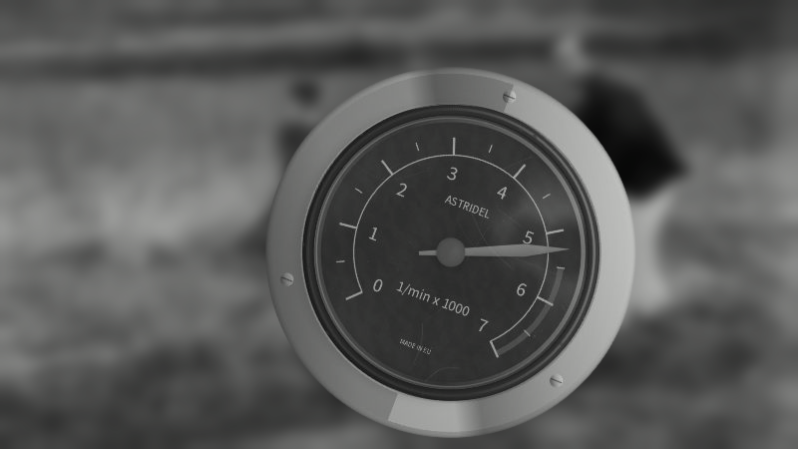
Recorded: 5250; rpm
